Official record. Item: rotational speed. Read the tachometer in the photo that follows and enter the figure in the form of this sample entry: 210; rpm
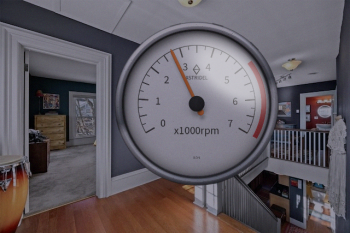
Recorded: 2750; rpm
